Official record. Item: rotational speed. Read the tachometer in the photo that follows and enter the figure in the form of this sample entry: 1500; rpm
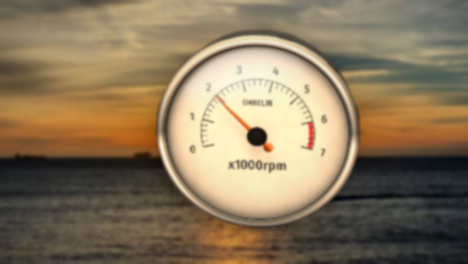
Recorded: 2000; rpm
